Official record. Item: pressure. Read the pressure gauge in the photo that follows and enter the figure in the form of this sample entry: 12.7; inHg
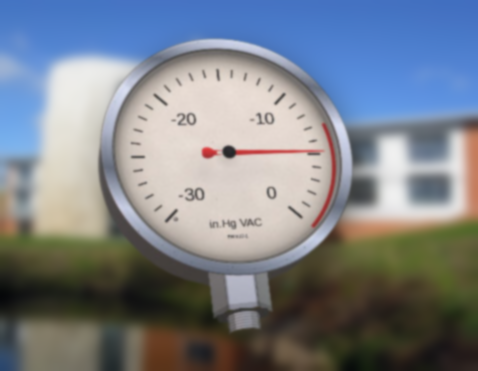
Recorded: -5; inHg
